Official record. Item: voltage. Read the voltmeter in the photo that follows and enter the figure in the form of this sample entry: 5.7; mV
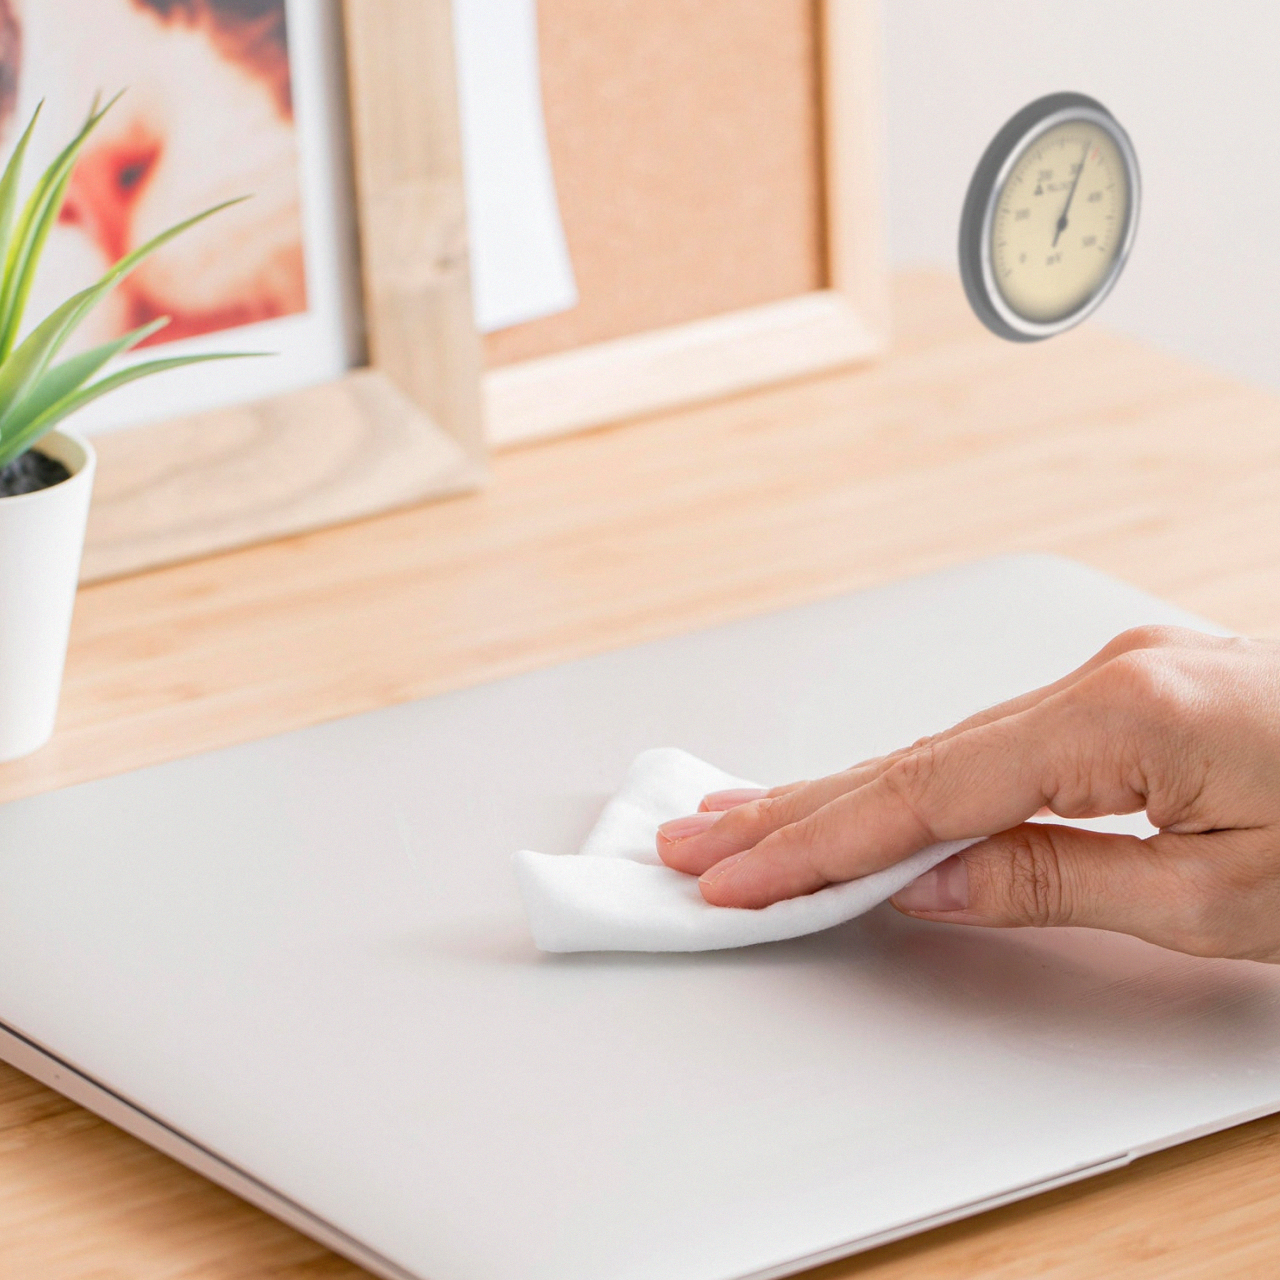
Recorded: 300; mV
